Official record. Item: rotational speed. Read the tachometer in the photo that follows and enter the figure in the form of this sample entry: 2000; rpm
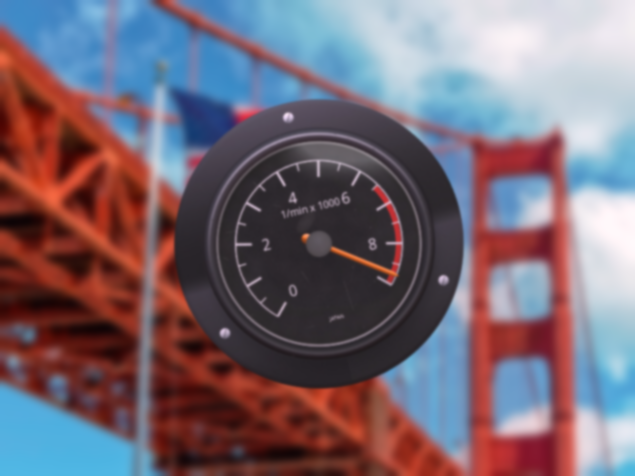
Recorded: 8750; rpm
